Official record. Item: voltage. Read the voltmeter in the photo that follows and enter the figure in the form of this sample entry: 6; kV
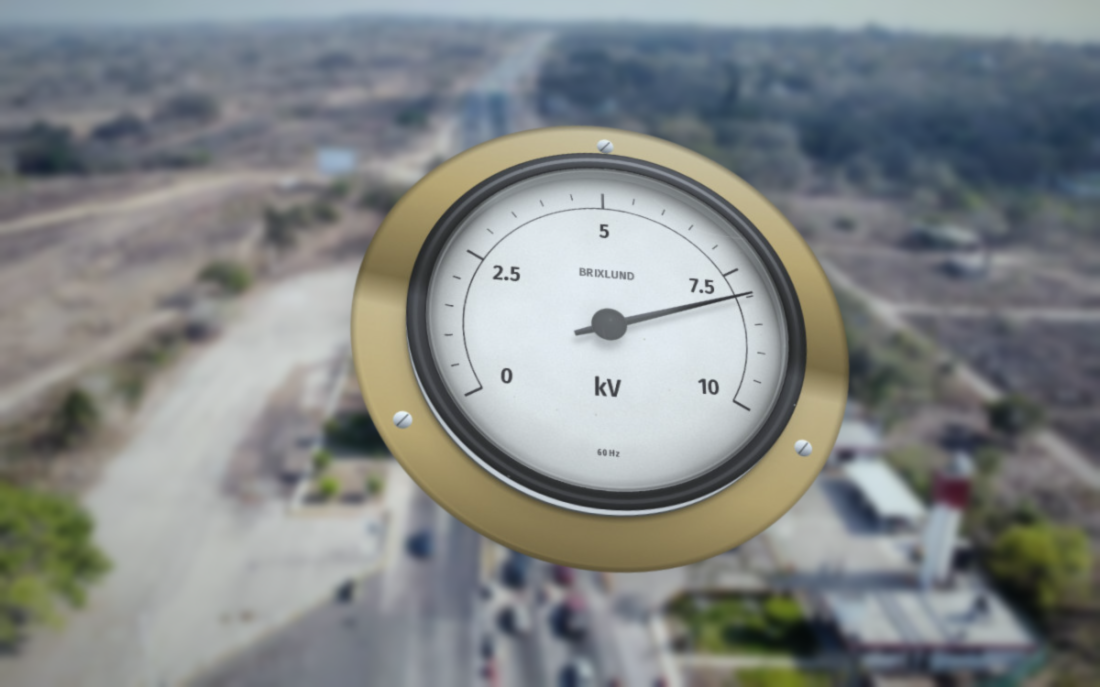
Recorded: 8; kV
